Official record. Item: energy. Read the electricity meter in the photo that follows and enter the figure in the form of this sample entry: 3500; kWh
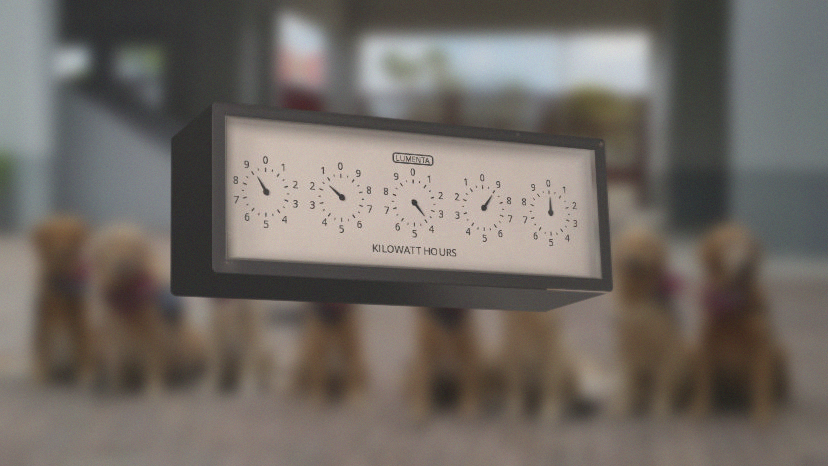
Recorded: 91390; kWh
